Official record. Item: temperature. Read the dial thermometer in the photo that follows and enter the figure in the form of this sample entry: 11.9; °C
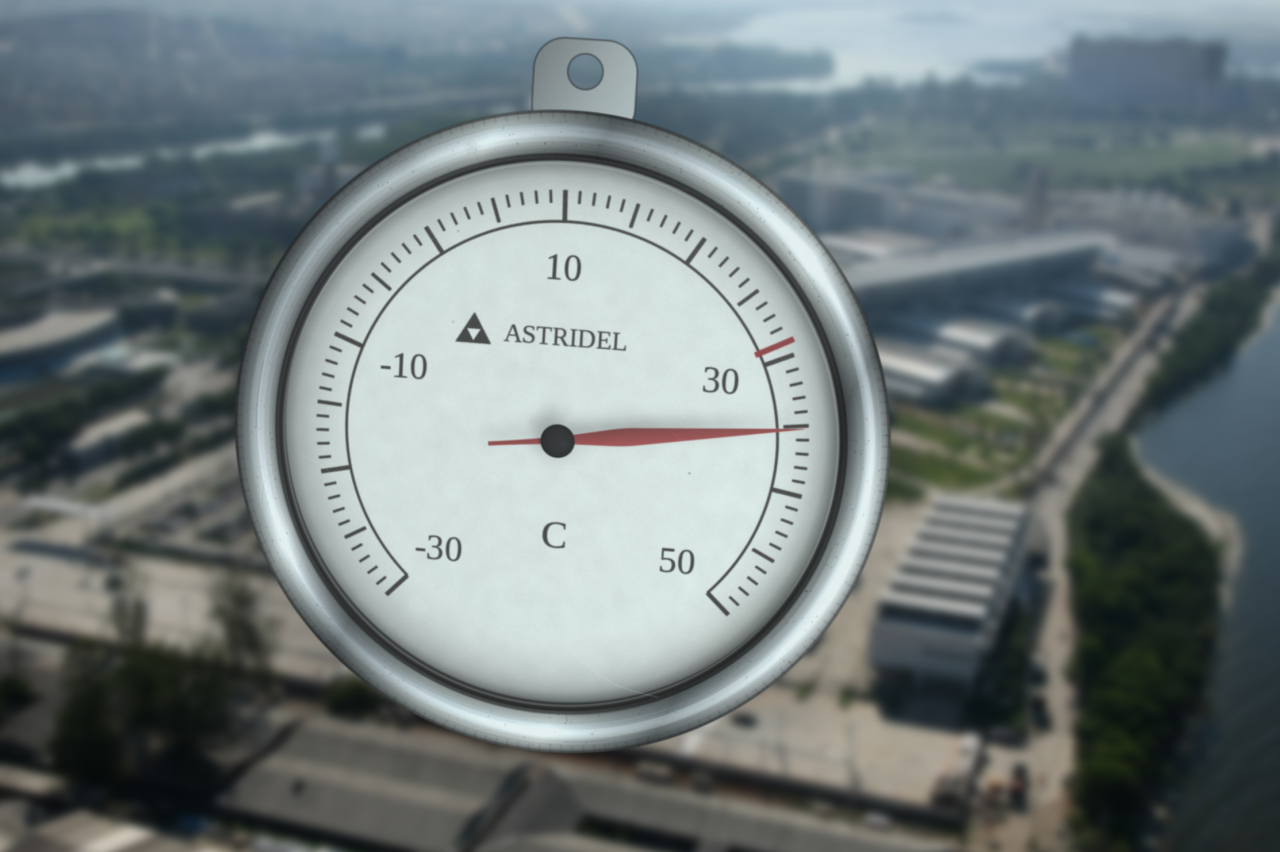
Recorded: 35; °C
